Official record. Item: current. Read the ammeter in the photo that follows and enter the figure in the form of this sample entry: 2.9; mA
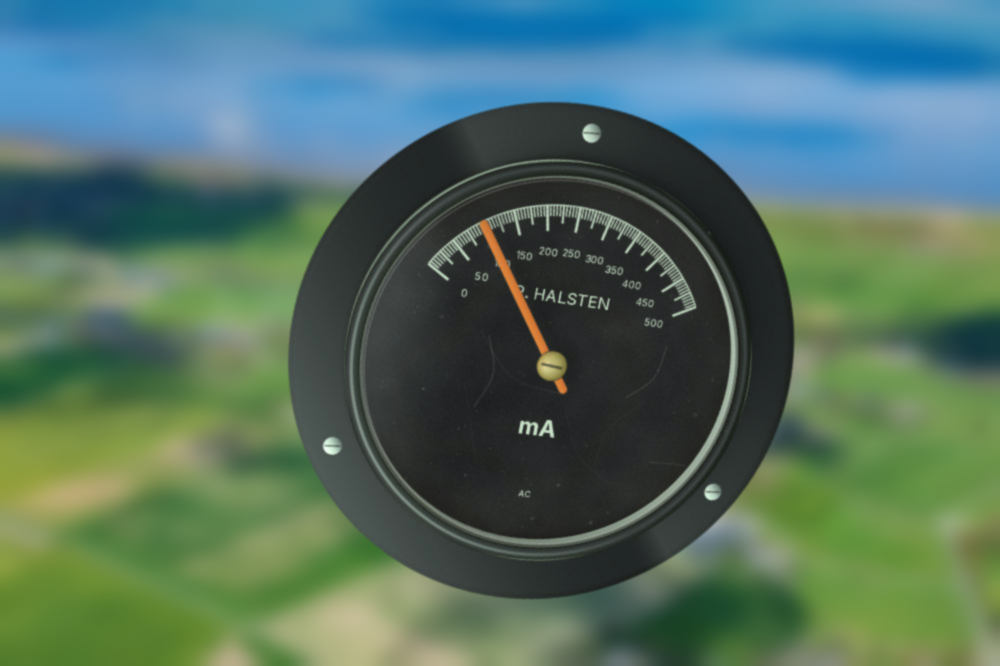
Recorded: 100; mA
